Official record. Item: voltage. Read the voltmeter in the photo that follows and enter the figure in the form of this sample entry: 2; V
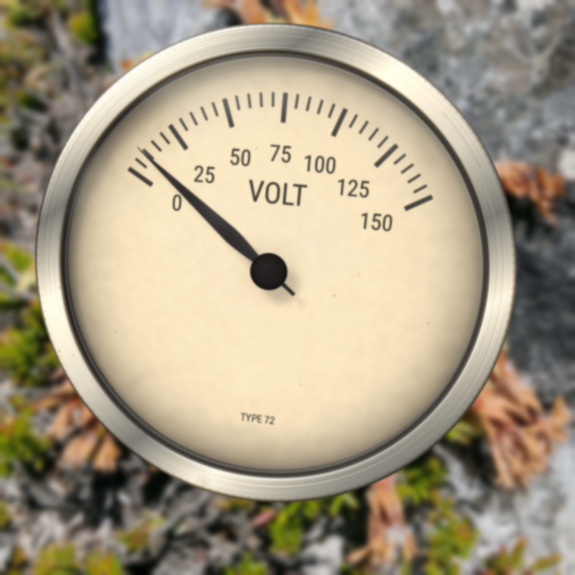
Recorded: 10; V
